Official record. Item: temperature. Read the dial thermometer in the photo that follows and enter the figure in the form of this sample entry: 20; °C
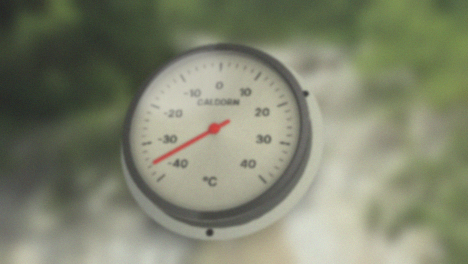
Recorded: -36; °C
